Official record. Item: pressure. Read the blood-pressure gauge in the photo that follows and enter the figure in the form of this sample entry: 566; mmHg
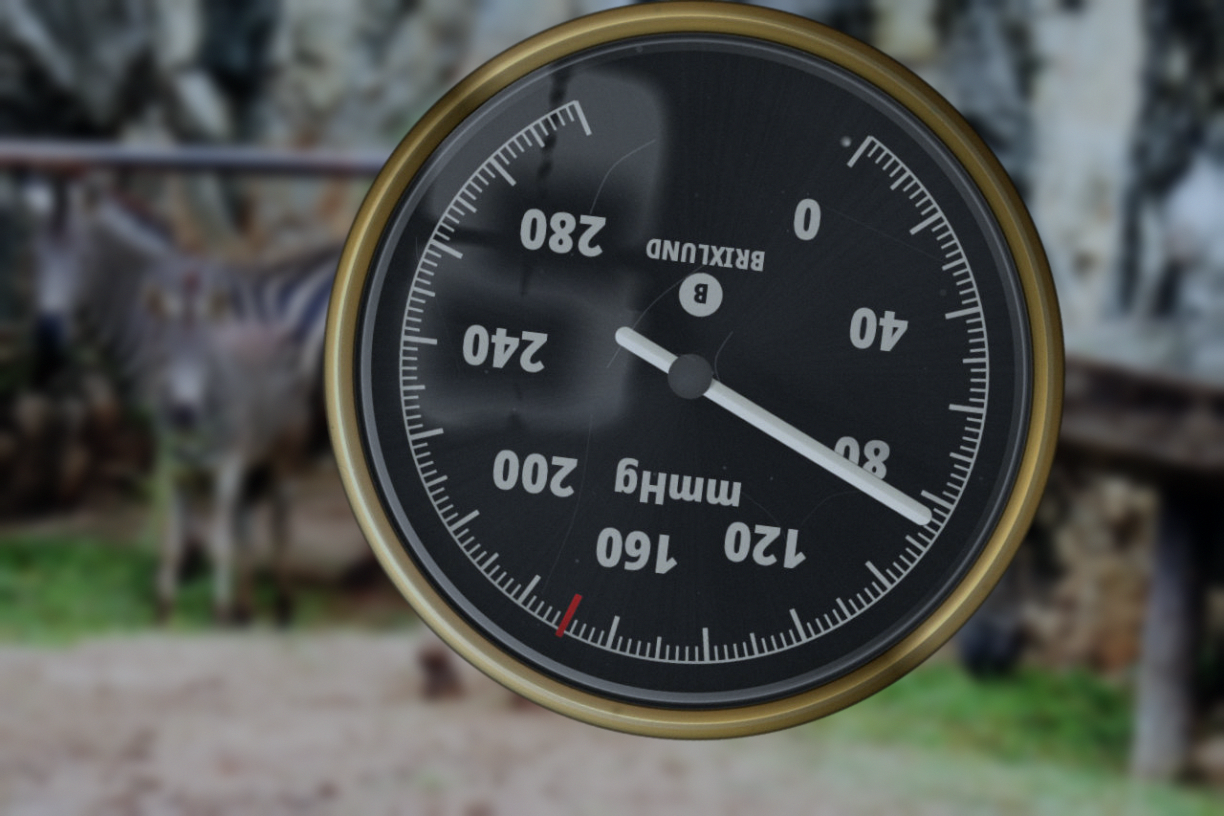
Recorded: 84; mmHg
